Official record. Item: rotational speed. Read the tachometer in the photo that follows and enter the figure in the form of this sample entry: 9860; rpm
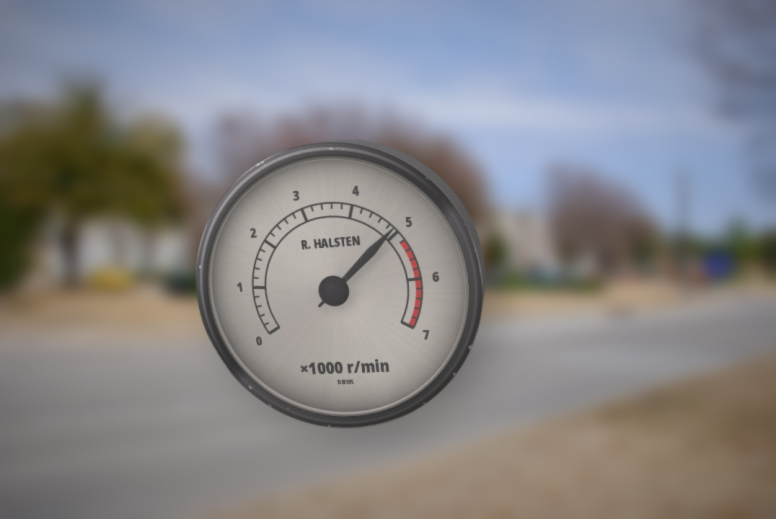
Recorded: 4900; rpm
